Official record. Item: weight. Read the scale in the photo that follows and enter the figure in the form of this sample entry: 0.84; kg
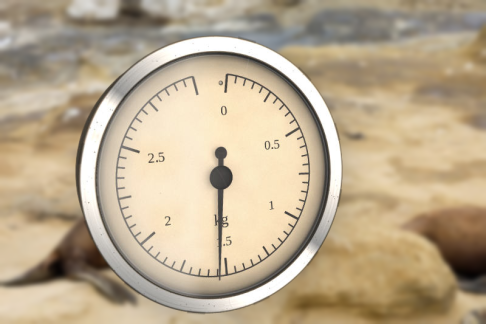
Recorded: 1.55; kg
